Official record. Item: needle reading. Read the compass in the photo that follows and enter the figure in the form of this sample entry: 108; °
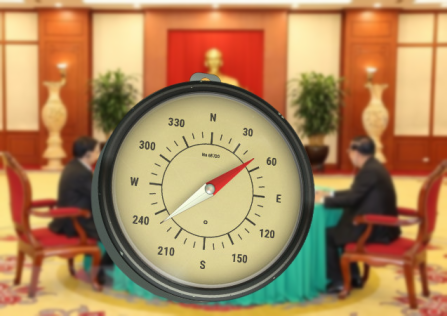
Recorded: 50; °
